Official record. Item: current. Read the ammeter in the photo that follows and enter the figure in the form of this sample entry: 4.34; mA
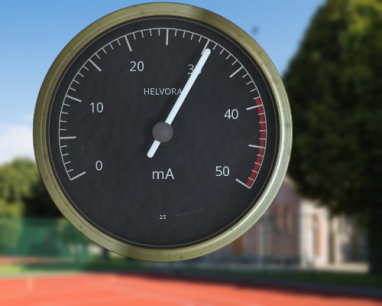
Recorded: 30.5; mA
